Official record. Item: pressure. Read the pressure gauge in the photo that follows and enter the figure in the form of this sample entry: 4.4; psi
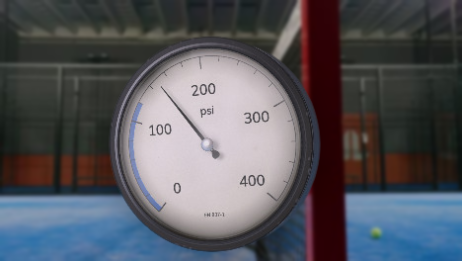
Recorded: 150; psi
